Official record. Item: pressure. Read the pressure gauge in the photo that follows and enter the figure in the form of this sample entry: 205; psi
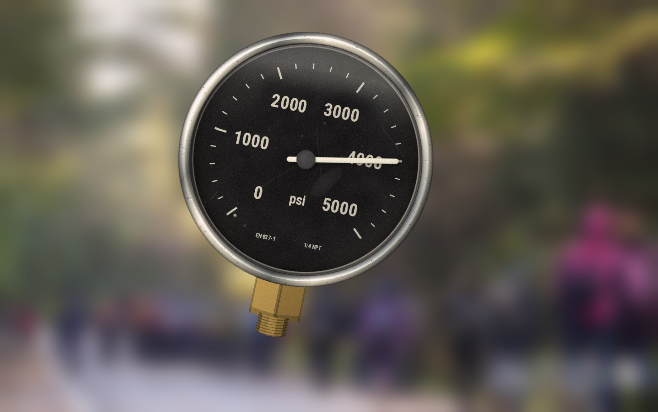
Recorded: 4000; psi
